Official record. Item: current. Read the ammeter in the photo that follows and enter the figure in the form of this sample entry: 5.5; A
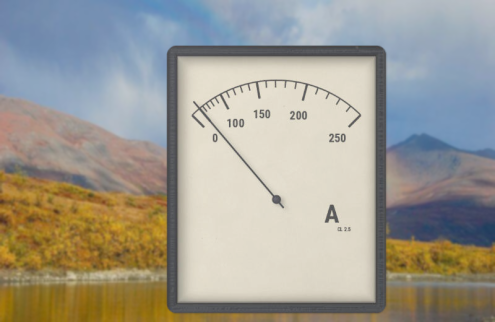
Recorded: 50; A
